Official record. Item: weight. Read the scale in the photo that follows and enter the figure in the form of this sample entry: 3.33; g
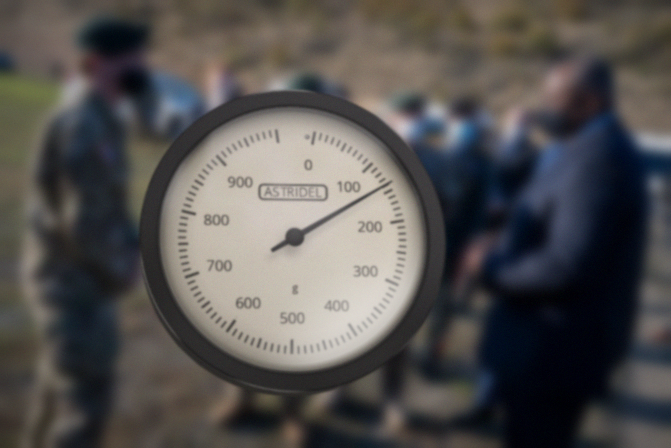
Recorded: 140; g
